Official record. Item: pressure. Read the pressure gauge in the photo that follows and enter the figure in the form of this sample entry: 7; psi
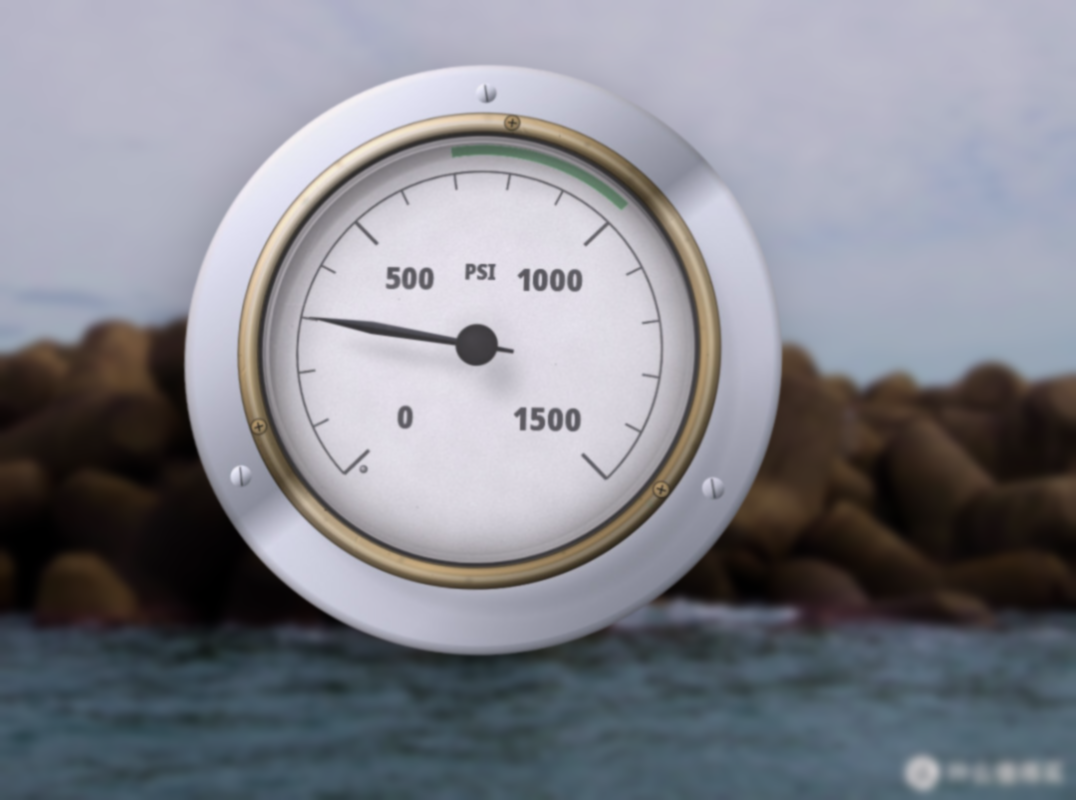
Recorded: 300; psi
